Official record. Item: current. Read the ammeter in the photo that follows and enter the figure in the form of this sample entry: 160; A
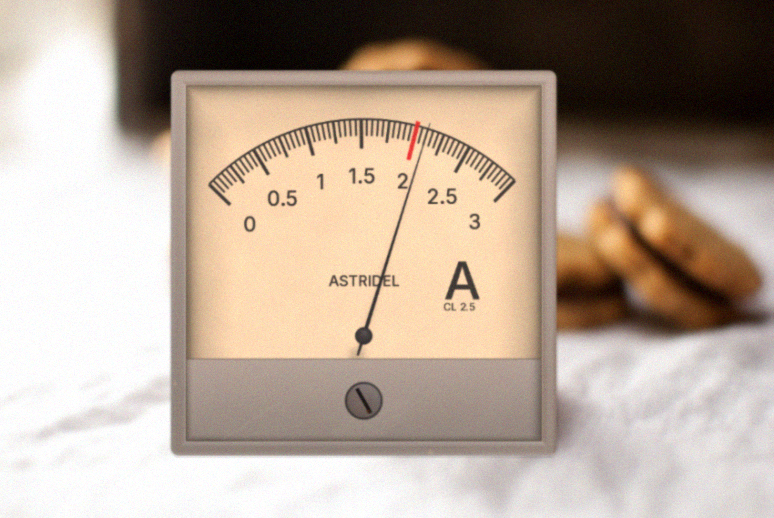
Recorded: 2.1; A
